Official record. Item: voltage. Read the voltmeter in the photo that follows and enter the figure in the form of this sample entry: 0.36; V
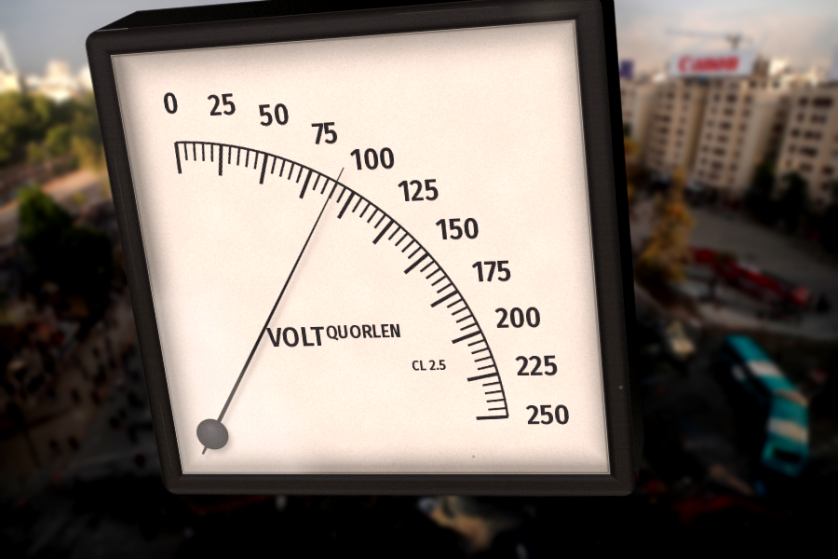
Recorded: 90; V
